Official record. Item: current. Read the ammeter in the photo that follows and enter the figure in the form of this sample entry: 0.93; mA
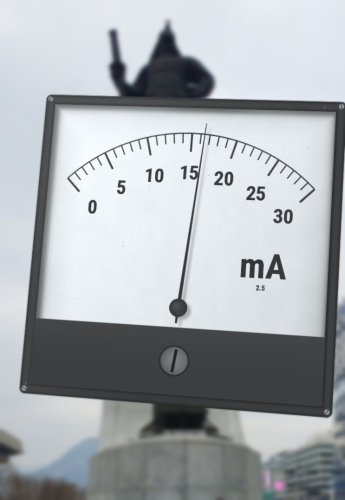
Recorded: 16.5; mA
